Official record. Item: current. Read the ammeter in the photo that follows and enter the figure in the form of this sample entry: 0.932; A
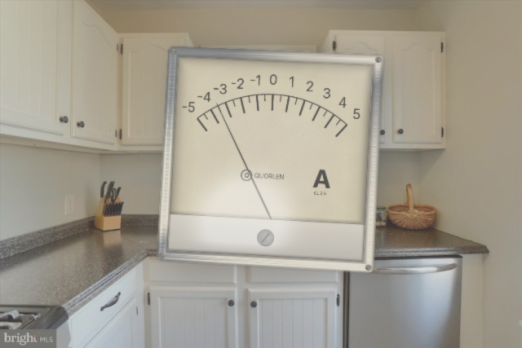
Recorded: -3.5; A
